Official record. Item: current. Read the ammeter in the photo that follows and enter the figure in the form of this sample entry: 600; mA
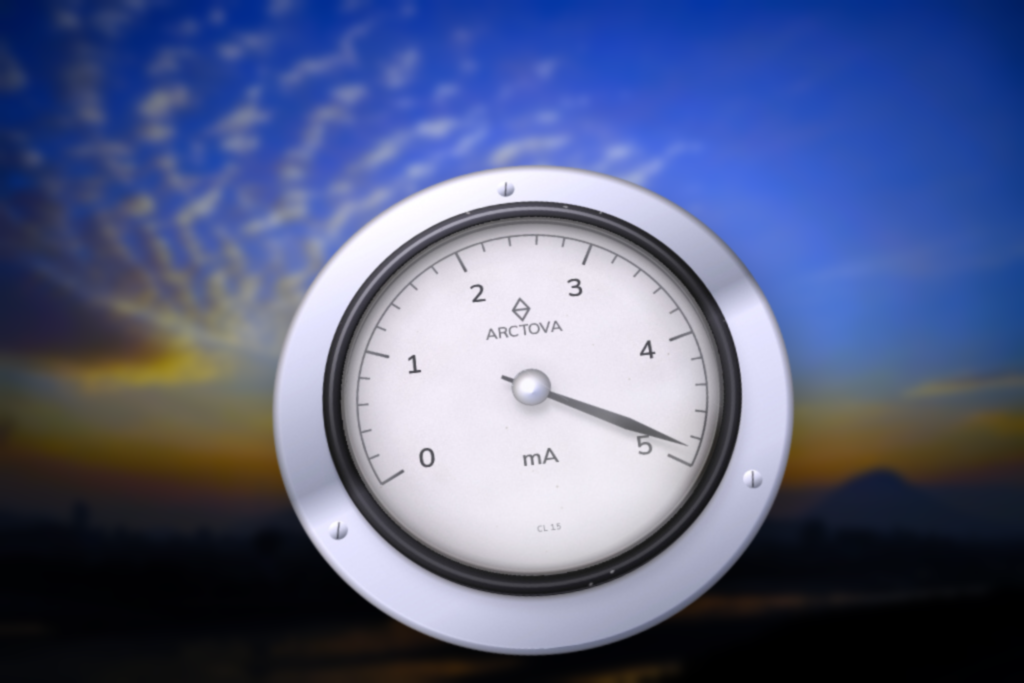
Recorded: 4.9; mA
